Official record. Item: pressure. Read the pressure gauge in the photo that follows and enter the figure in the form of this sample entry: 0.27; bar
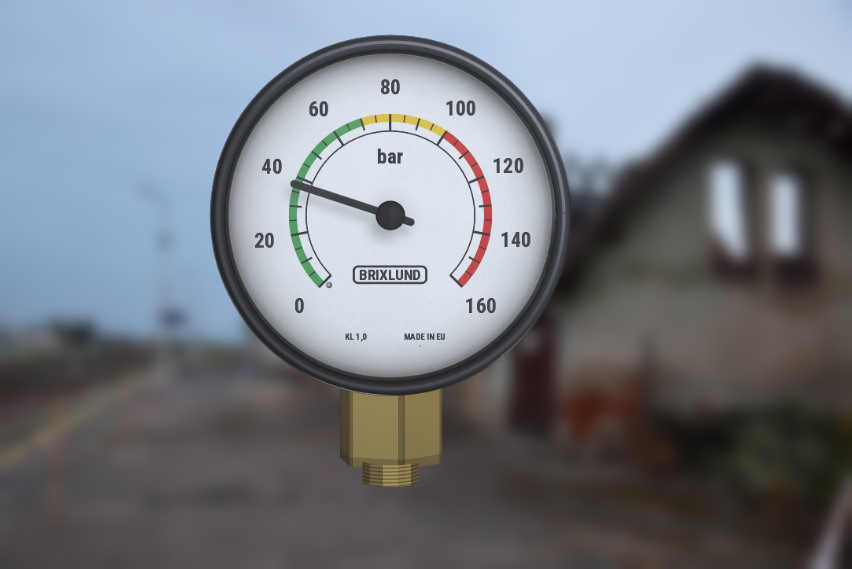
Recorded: 37.5; bar
